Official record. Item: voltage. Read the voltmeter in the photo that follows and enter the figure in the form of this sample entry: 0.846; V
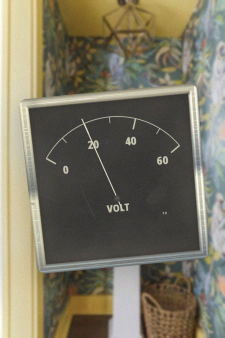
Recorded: 20; V
